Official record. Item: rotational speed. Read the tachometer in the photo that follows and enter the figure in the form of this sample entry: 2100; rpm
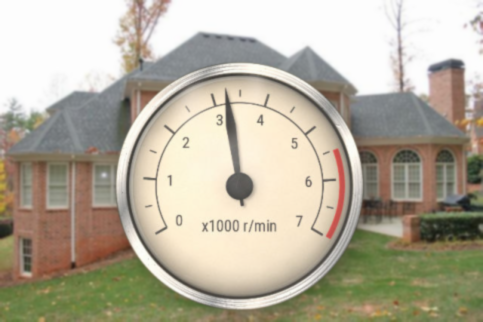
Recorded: 3250; rpm
